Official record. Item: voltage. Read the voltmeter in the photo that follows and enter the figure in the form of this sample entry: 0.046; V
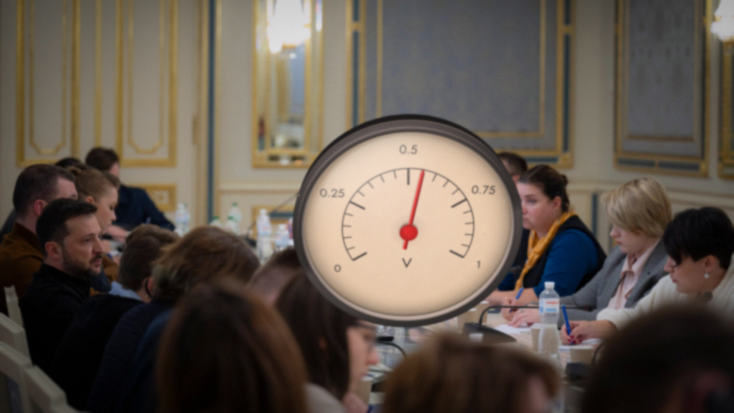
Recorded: 0.55; V
